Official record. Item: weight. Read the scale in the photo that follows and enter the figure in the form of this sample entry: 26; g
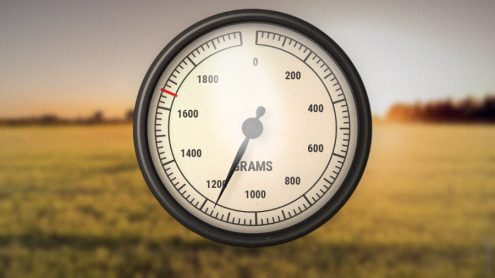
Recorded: 1160; g
